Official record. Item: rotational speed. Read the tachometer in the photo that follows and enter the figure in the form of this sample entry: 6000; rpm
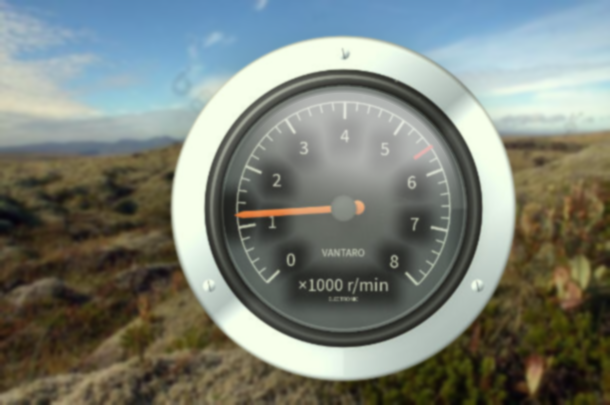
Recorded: 1200; rpm
